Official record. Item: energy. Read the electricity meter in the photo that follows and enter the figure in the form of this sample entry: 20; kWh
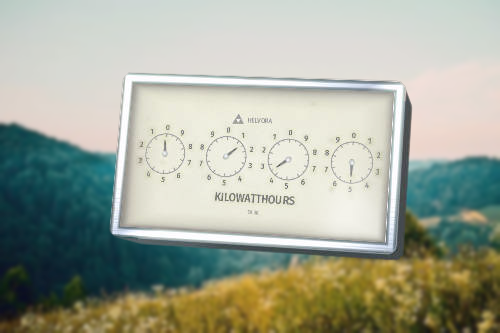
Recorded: 135; kWh
